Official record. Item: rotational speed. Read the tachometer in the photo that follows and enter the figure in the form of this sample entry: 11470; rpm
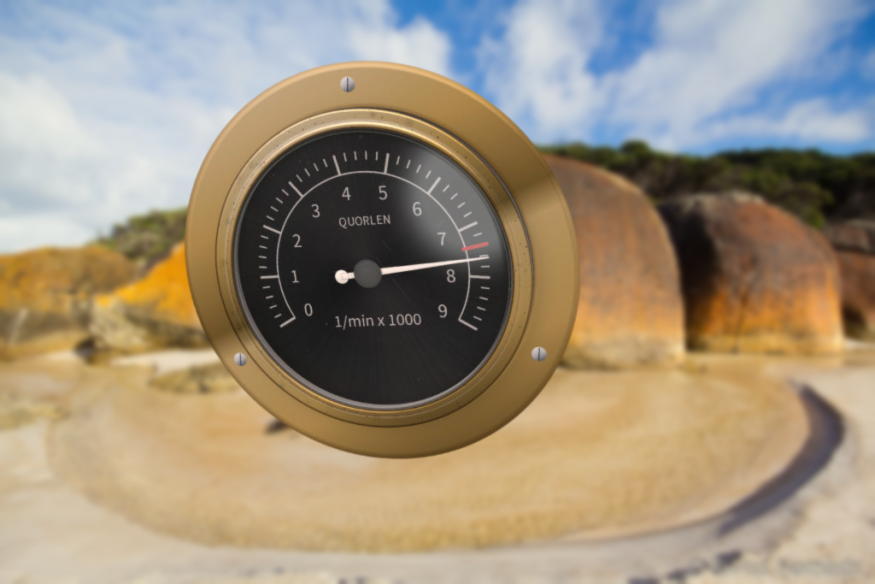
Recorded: 7600; rpm
